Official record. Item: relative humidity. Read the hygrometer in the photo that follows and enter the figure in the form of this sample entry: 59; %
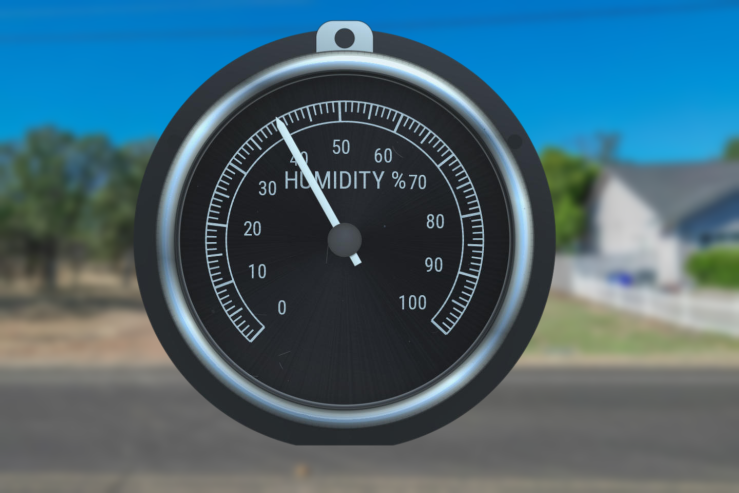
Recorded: 40; %
